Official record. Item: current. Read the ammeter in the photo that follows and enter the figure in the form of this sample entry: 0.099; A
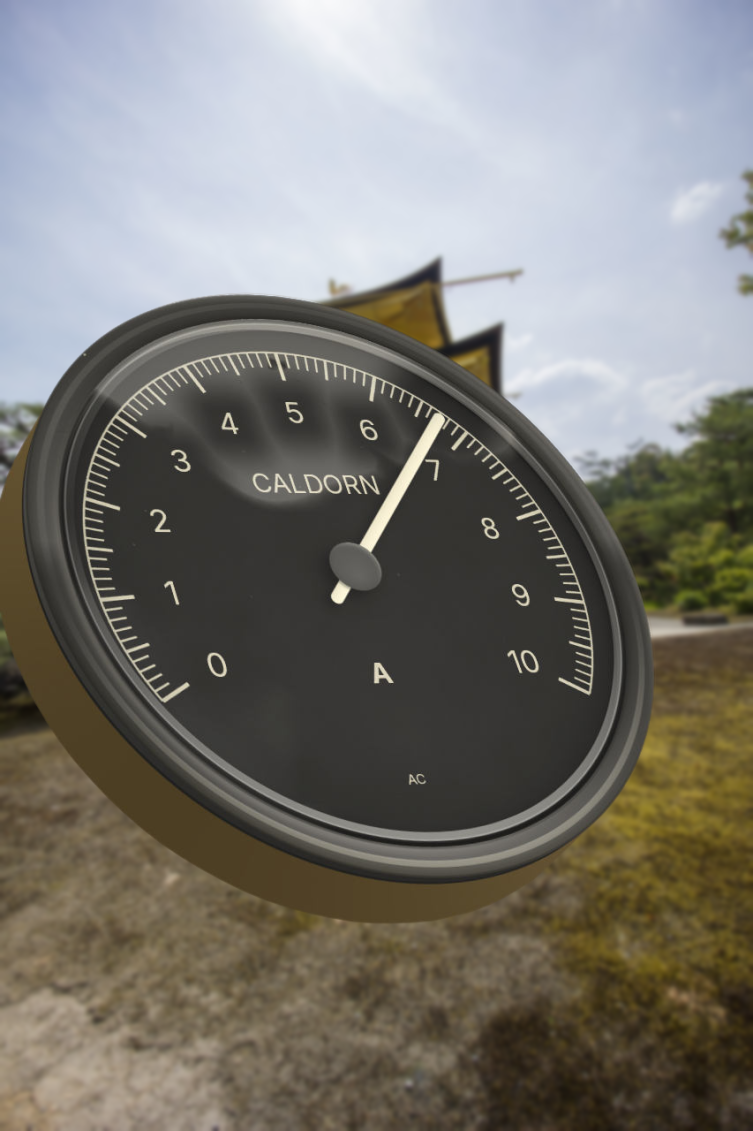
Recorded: 6.7; A
